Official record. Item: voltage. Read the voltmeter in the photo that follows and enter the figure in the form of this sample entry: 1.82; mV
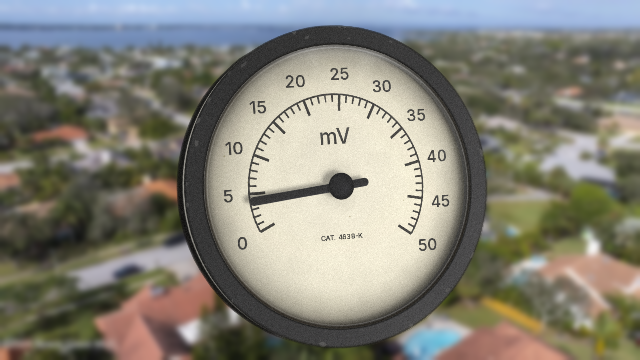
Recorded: 4; mV
